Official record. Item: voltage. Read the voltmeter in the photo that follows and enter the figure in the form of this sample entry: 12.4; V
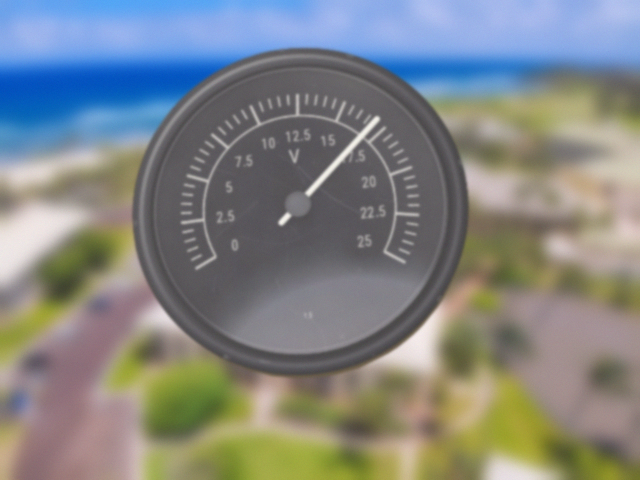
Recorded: 17; V
